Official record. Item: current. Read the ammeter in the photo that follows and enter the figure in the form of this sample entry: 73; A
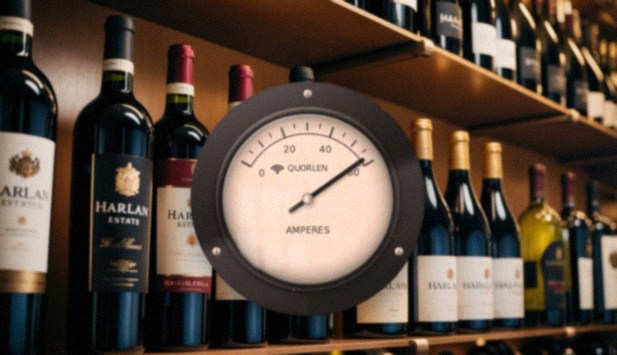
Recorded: 57.5; A
